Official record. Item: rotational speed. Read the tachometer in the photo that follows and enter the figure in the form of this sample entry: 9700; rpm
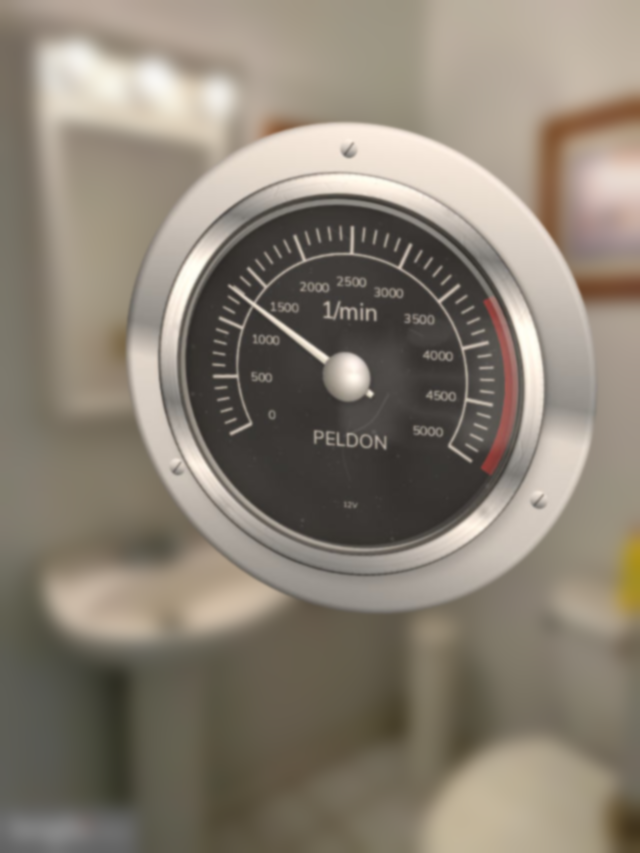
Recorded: 1300; rpm
